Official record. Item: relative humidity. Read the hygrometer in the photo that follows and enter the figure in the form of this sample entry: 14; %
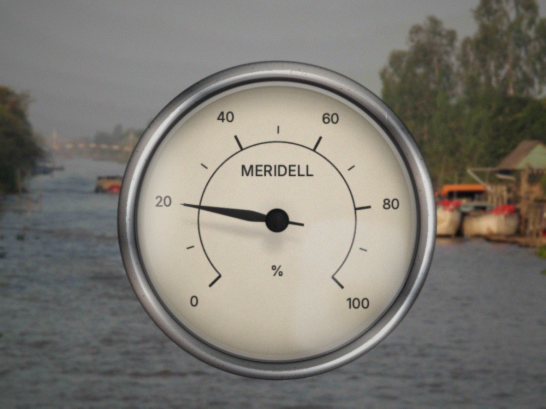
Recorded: 20; %
